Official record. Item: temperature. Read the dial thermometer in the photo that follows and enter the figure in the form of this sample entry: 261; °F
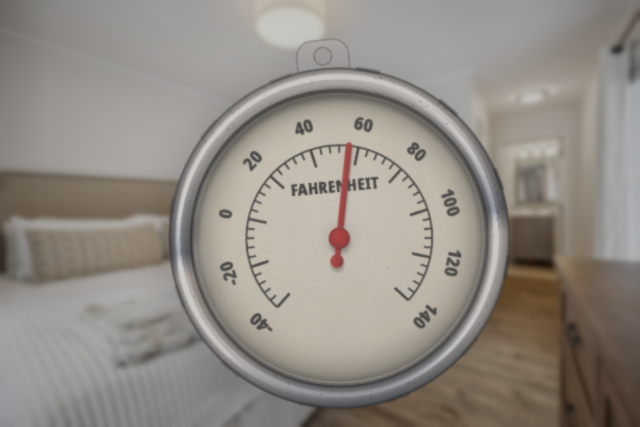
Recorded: 56; °F
